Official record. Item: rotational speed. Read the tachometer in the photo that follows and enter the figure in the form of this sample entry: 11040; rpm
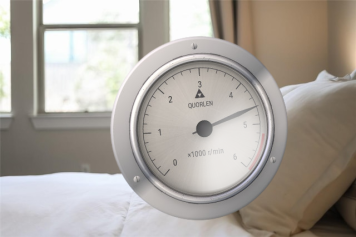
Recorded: 4600; rpm
